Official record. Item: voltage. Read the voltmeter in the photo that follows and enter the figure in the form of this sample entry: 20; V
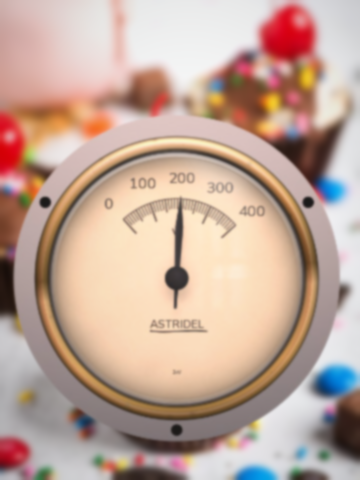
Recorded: 200; V
